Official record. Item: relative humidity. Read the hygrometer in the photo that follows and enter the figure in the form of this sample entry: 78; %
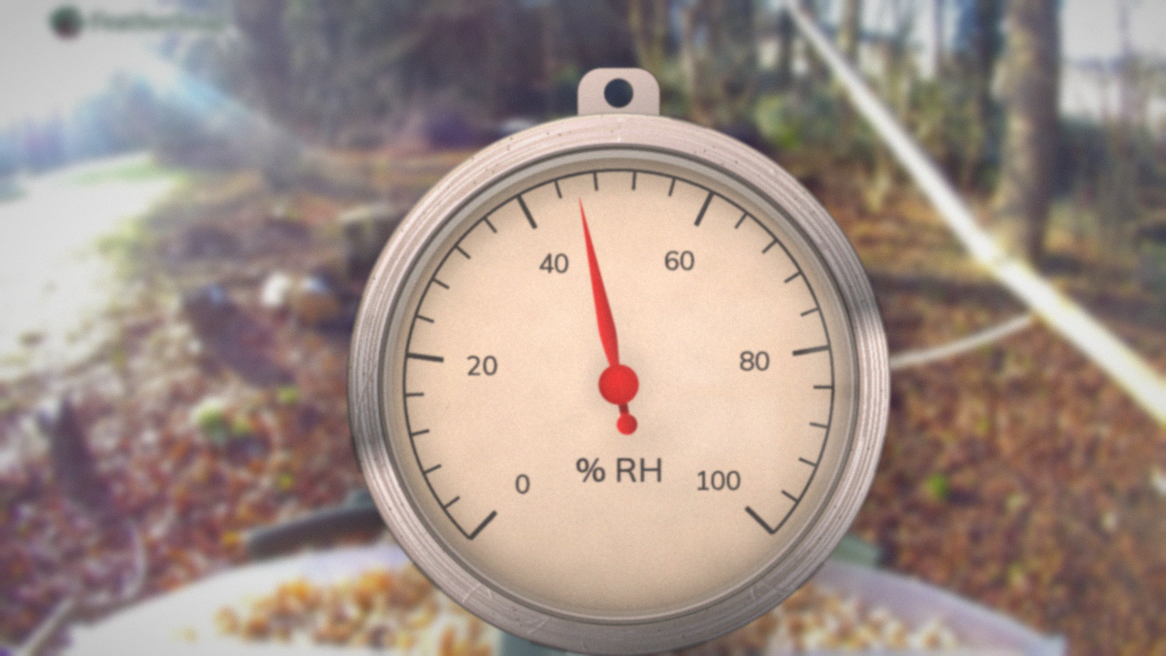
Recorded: 46; %
